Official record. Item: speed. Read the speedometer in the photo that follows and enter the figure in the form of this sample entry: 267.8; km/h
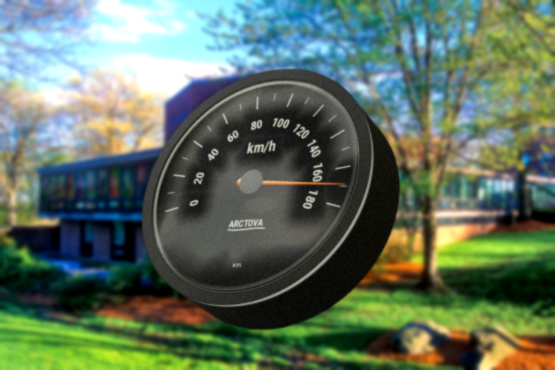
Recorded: 170; km/h
